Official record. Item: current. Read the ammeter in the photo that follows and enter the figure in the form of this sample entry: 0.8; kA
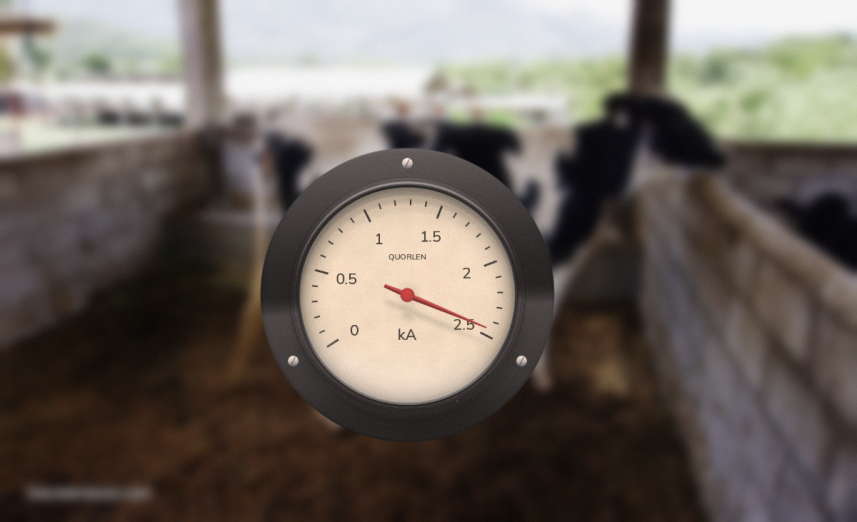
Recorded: 2.45; kA
